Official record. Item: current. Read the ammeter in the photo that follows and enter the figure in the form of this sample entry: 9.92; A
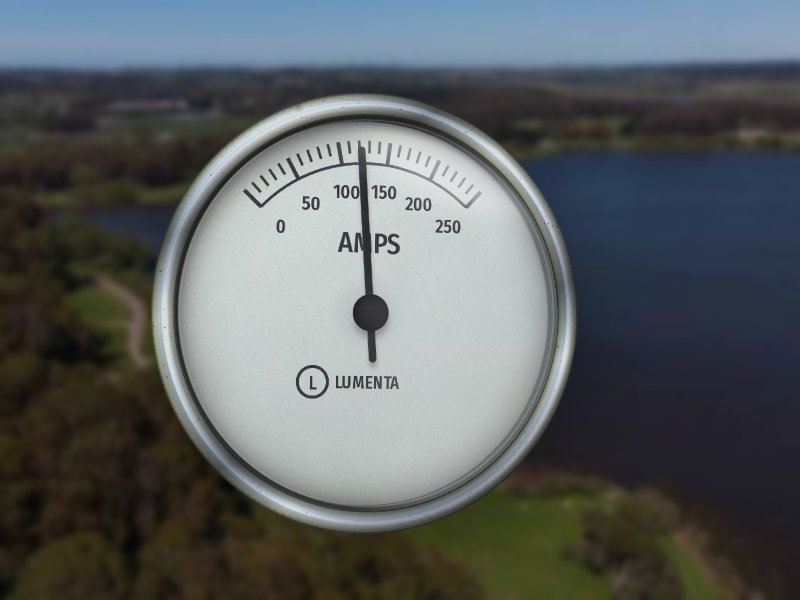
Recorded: 120; A
